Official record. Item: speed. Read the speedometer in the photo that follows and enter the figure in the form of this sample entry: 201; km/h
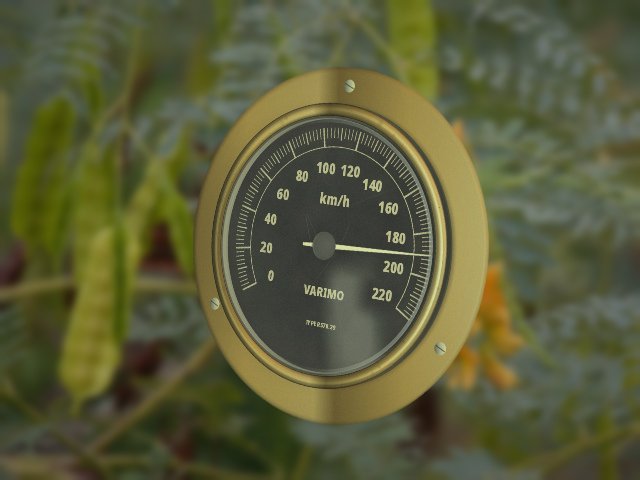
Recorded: 190; km/h
